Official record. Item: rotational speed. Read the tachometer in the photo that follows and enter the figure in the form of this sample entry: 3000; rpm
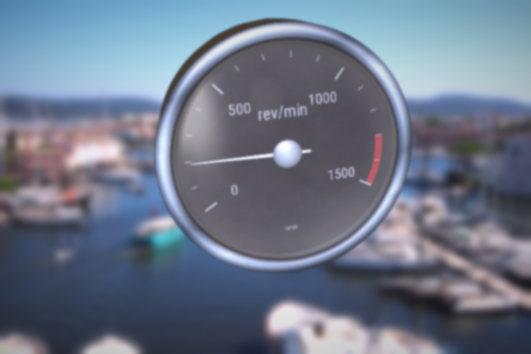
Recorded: 200; rpm
